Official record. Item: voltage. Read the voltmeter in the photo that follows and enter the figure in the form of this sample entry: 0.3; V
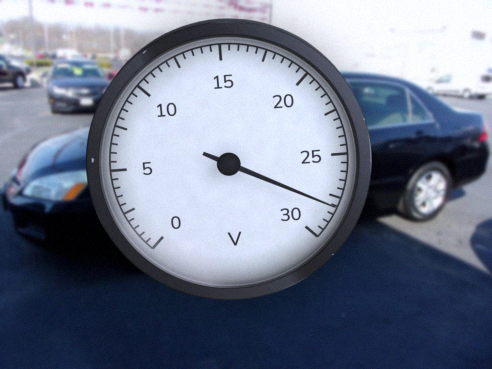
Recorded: 28; V
